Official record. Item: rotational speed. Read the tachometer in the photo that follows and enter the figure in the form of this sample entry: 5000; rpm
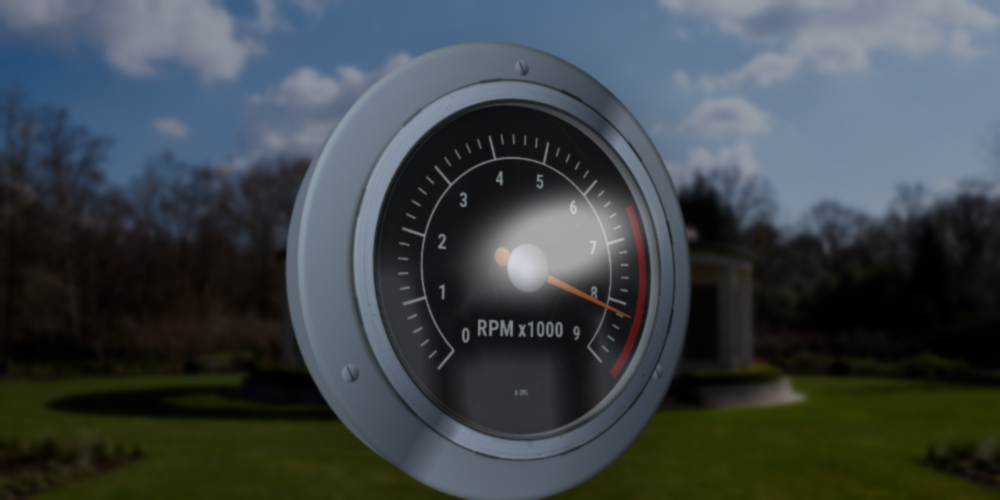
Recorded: 8200; rpm
